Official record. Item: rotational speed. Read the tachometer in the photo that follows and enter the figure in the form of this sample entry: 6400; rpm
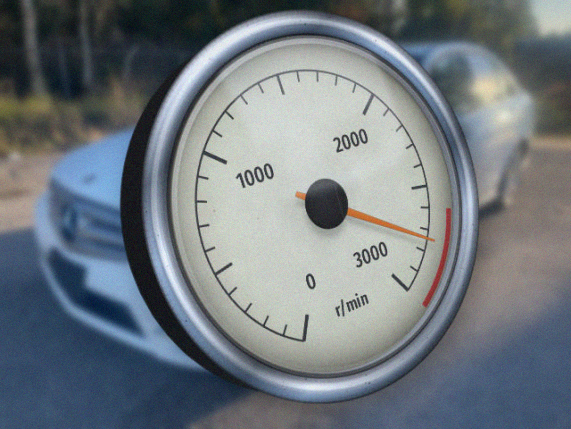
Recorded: 2750; rpm
